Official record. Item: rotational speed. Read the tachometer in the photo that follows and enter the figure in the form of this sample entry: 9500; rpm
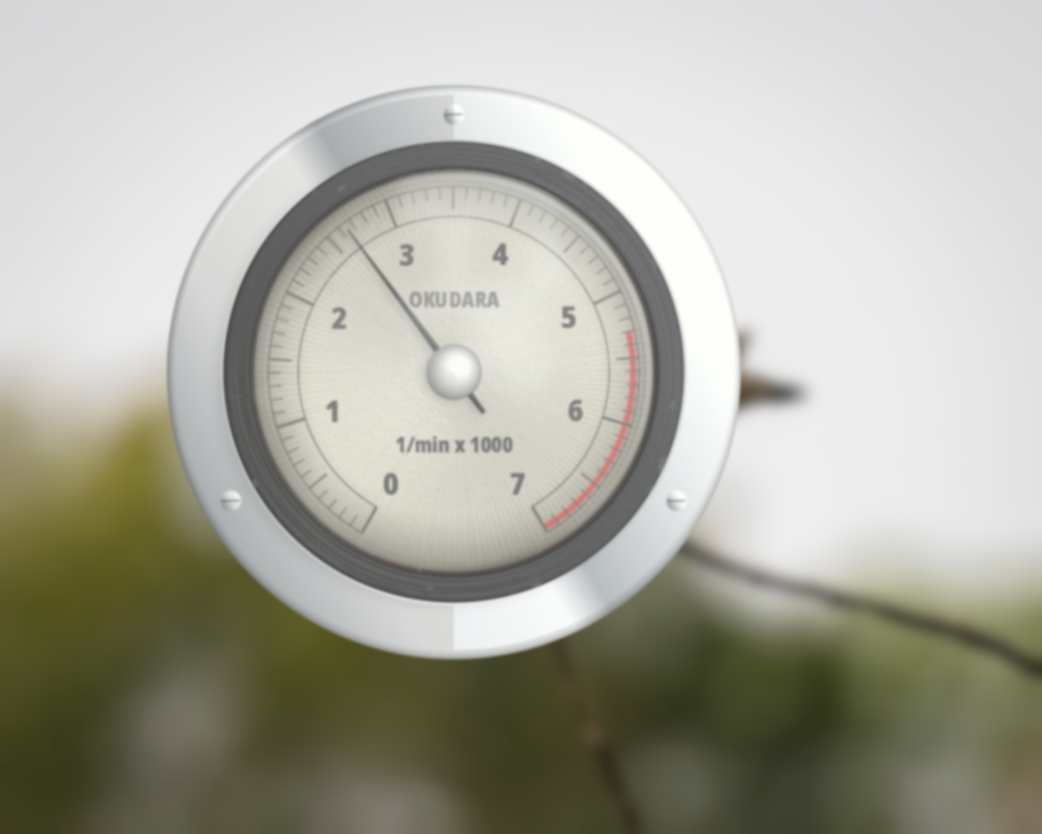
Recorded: 2650; rpm
